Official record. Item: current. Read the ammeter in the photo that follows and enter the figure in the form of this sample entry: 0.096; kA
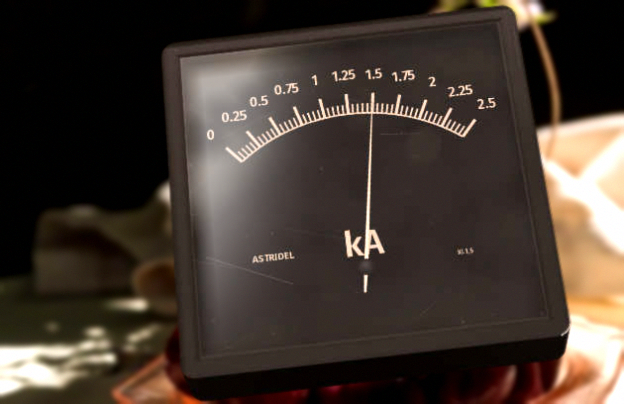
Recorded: 1.5; kA
